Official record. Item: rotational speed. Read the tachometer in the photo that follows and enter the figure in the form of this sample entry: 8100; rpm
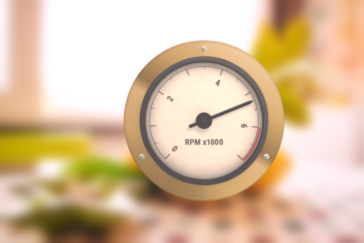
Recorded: 5250; rpm
